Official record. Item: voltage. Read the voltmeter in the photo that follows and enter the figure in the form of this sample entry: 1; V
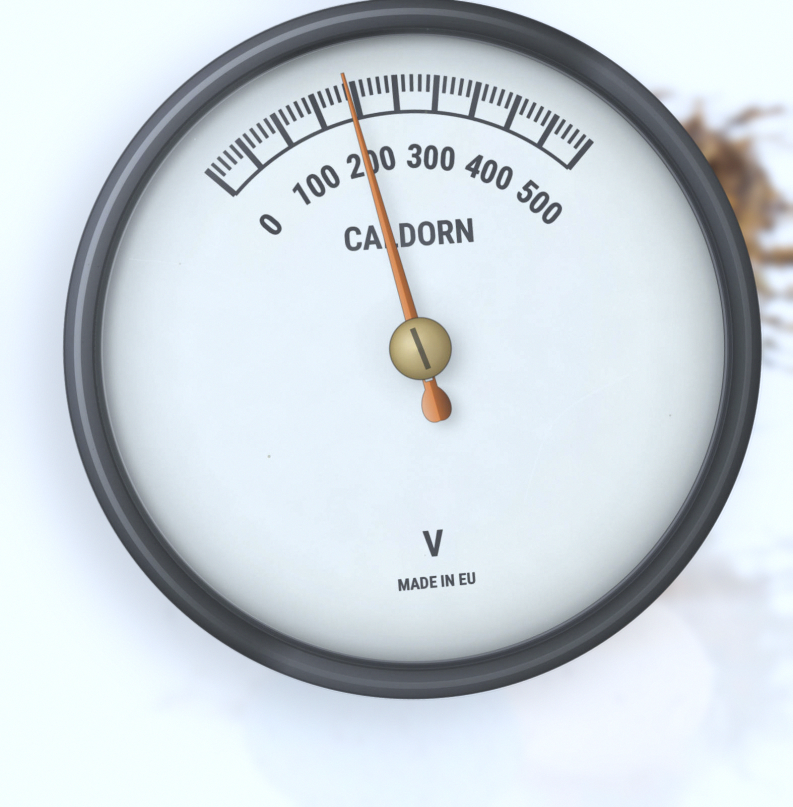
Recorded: 190; V
